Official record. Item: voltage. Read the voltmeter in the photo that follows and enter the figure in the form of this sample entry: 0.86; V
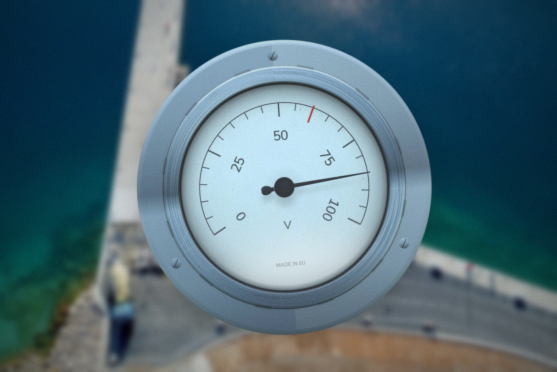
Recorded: 85; V
